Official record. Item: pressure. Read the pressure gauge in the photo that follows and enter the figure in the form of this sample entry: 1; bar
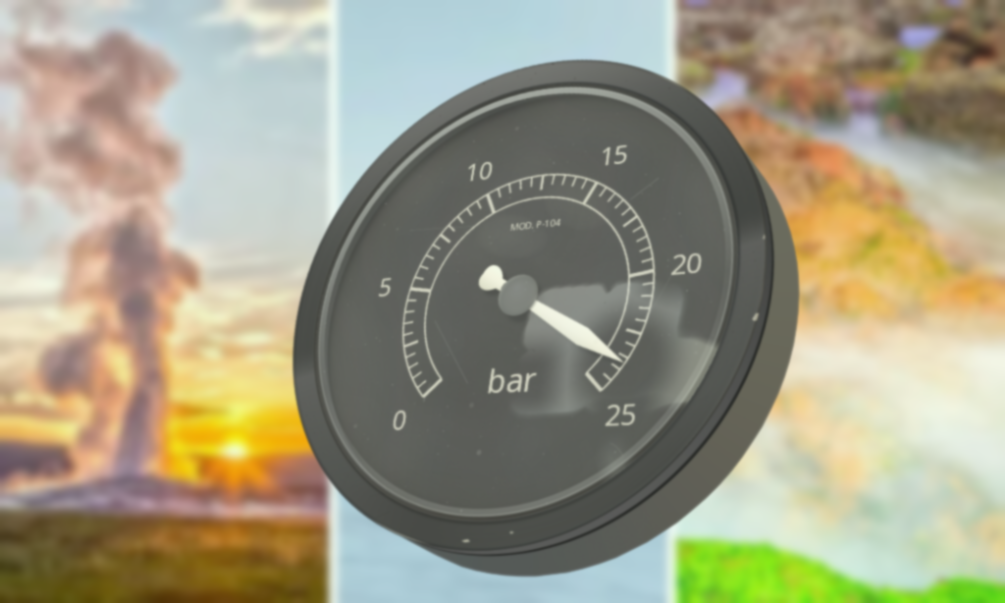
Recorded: 23.75; bar
